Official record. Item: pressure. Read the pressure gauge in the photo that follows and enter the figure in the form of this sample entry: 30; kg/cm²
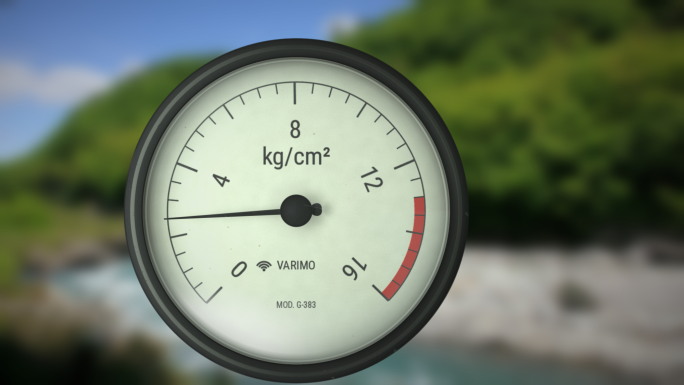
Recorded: 2.5; kg/cm²
